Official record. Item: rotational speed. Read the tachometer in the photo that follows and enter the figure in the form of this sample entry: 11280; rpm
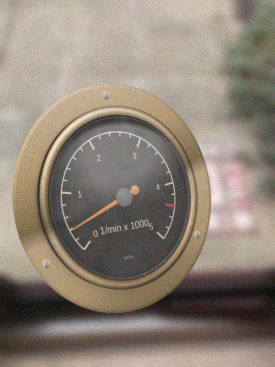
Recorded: 400; rpm
